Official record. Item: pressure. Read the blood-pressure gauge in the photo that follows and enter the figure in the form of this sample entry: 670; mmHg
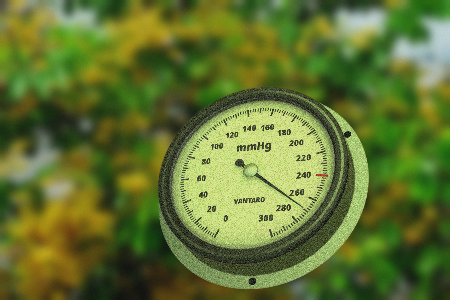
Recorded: 270; mmHg
